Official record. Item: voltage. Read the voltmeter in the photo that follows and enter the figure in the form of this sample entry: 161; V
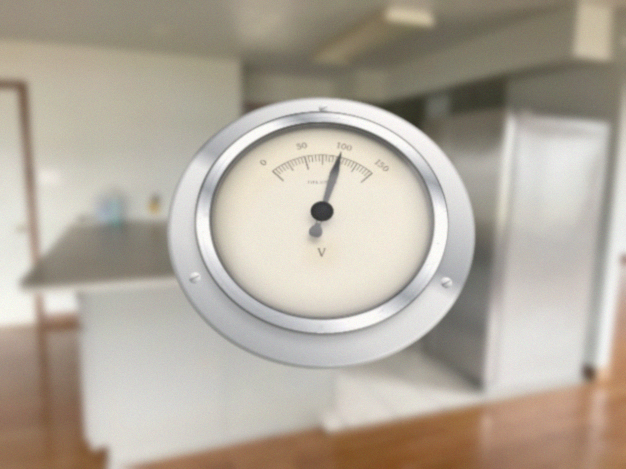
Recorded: 100; V
